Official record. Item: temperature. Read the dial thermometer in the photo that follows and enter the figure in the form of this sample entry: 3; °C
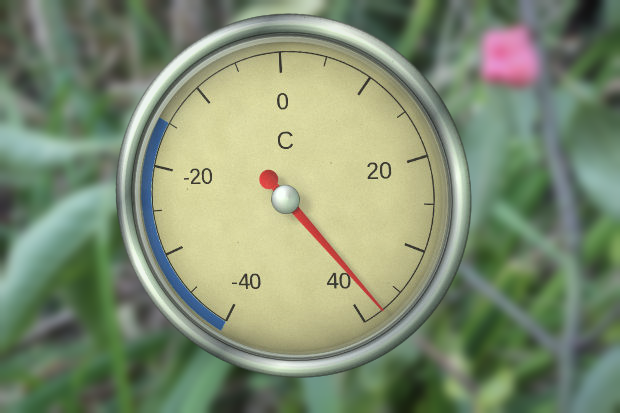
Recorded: 37.5; °C
